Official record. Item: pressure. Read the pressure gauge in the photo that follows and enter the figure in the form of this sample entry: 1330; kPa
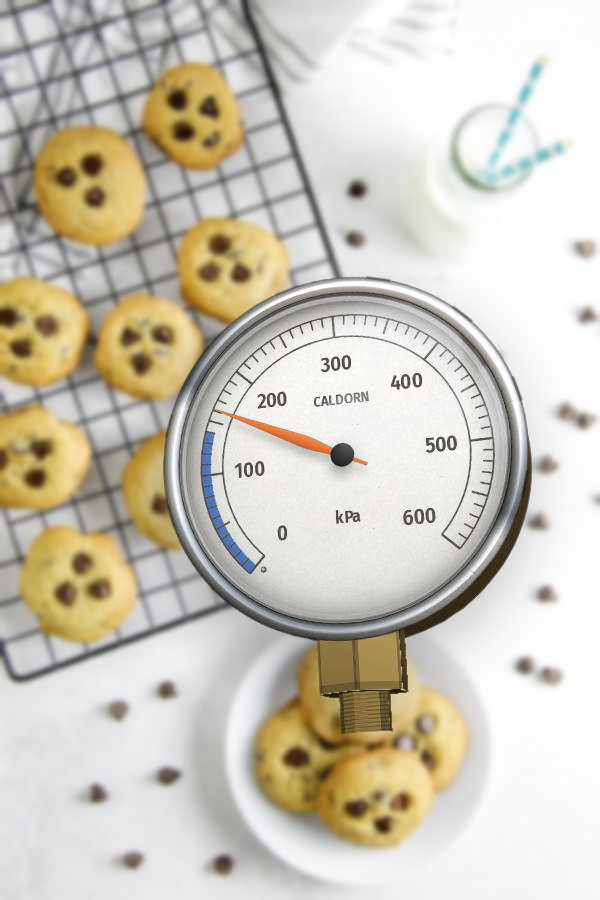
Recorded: 160; kPa
